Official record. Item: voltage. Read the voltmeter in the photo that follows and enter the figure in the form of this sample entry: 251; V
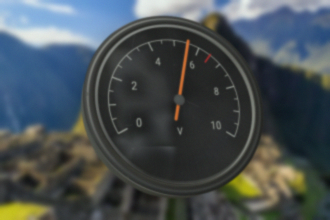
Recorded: 5.5; V
